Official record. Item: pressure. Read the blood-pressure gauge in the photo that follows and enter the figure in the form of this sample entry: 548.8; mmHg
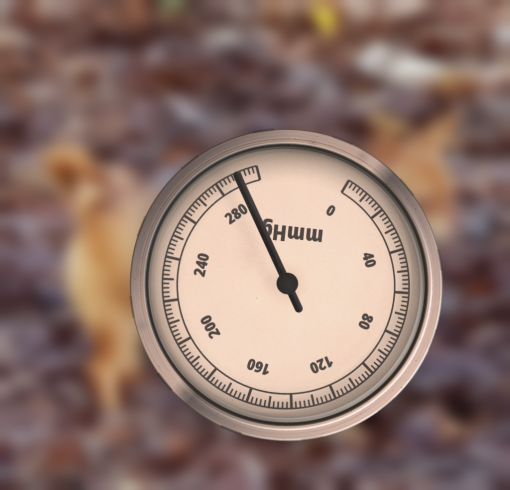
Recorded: 290; mmHg
